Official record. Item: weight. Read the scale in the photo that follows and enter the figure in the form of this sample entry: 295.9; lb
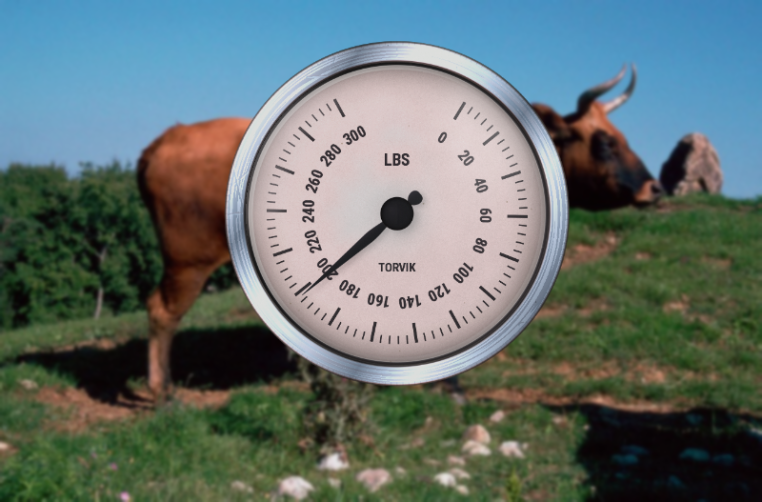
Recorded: 198; lb
